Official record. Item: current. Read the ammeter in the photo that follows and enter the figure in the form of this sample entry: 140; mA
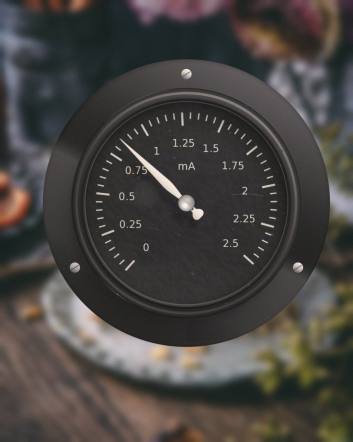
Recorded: 0.85; mA
